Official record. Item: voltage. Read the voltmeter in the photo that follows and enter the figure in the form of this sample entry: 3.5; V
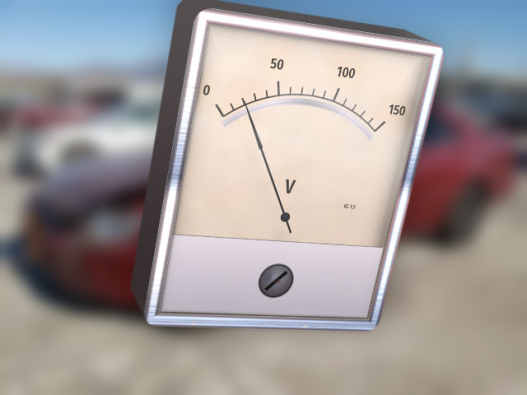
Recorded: 20; V
